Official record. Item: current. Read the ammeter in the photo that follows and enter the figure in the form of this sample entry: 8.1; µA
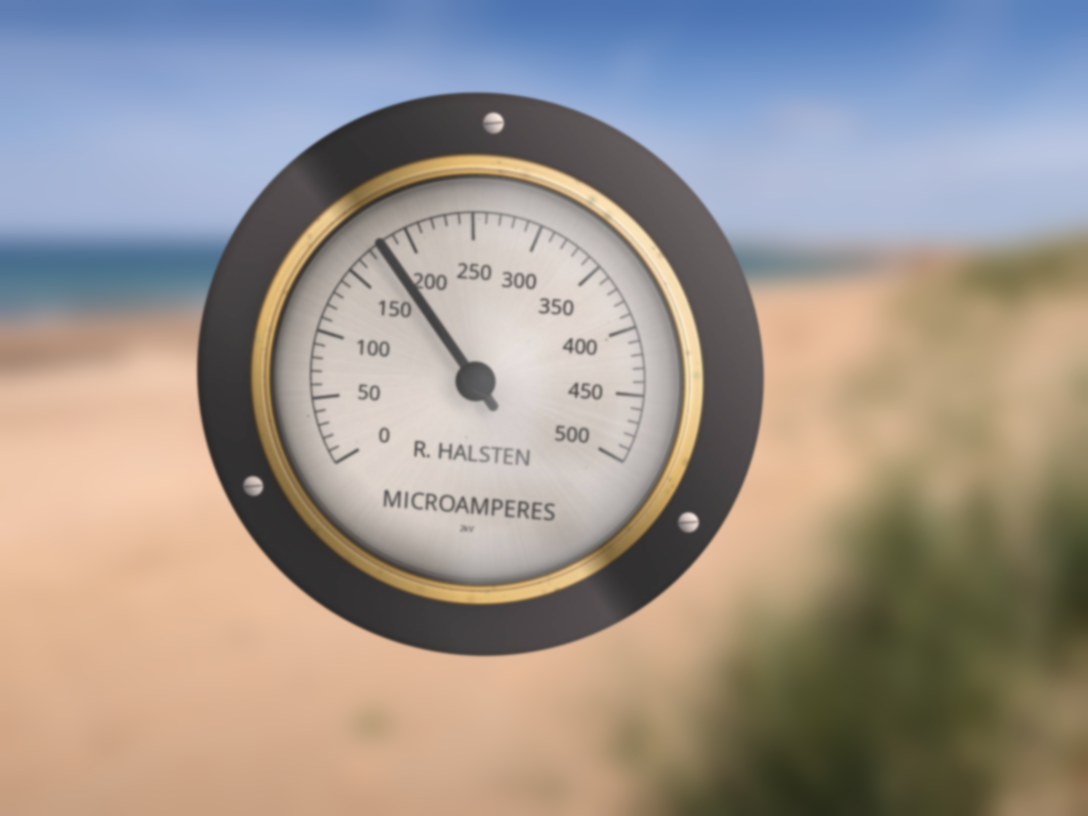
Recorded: 180; µA
